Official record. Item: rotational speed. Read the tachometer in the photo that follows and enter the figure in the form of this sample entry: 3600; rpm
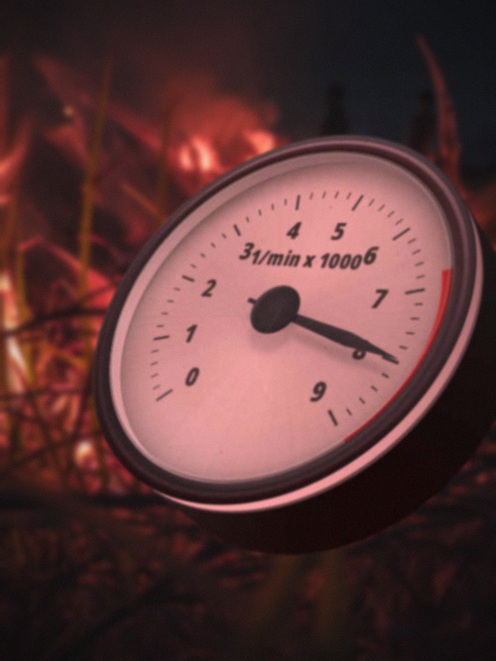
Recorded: 8000; rpm
